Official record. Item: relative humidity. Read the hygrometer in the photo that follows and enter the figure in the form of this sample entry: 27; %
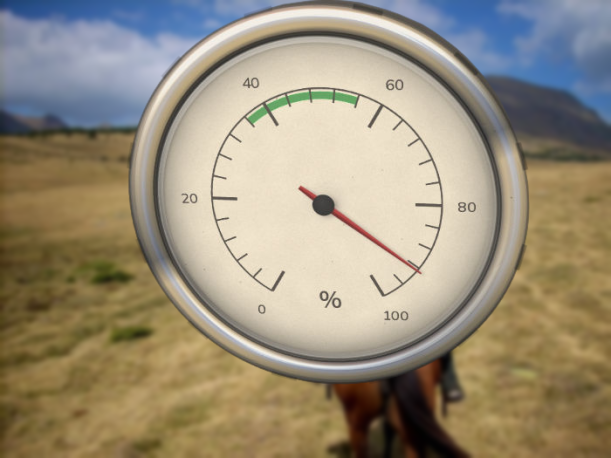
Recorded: 92; %
